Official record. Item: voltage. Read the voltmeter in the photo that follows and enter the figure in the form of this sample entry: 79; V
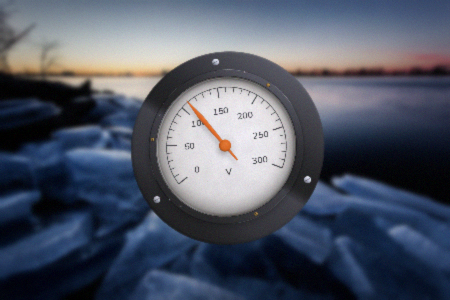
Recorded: 110; V
